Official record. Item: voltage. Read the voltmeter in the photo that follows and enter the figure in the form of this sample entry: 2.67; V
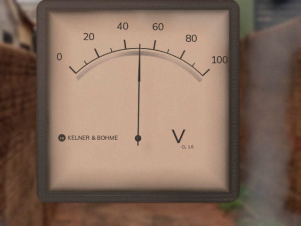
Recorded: 50; V
